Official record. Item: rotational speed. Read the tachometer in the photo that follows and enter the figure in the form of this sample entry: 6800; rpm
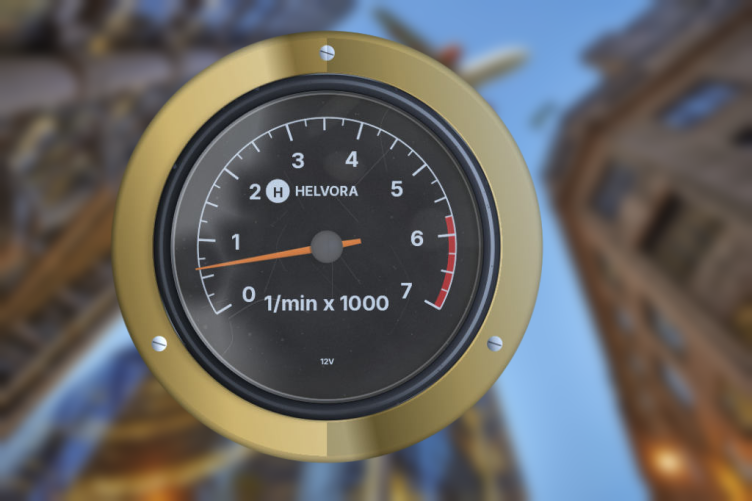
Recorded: 625; rpm
